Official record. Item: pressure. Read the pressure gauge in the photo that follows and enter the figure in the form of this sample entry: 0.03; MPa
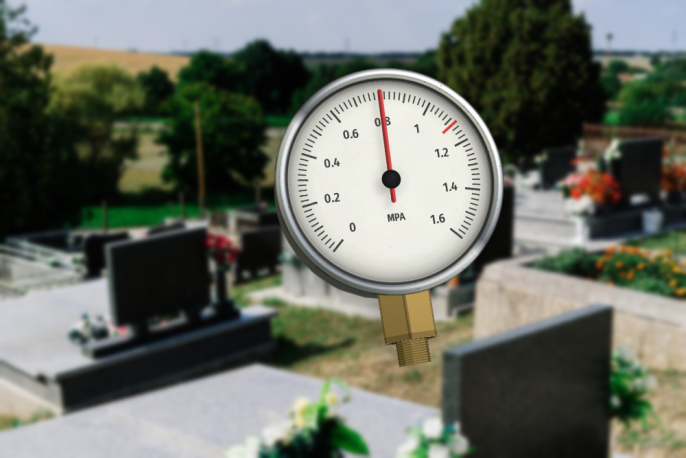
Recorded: 0.8; MPa
